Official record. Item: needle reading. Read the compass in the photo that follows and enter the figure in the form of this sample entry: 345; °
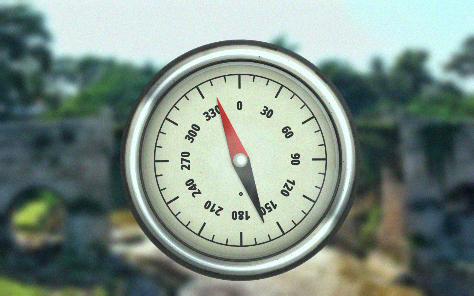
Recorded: 340; °
